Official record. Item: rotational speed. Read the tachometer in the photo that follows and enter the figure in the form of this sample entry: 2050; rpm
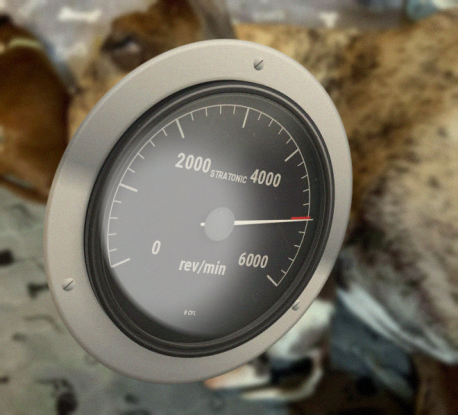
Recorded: 5000; rpm
